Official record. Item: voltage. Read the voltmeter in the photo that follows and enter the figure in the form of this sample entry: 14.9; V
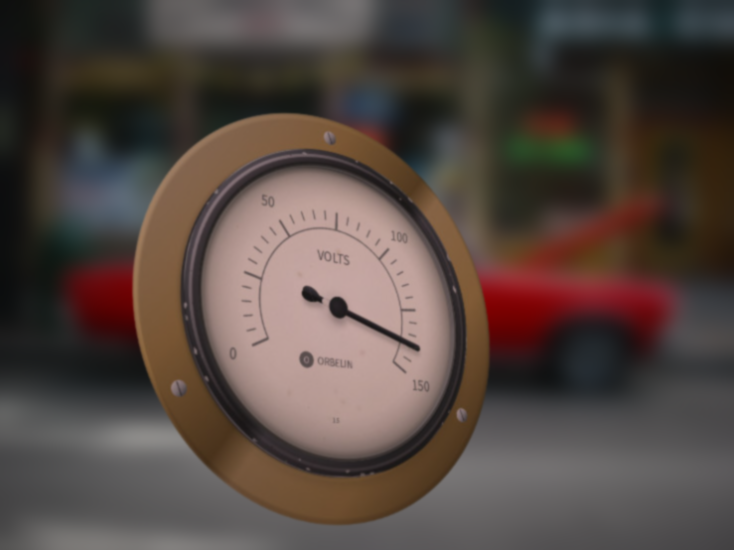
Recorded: 140; V
